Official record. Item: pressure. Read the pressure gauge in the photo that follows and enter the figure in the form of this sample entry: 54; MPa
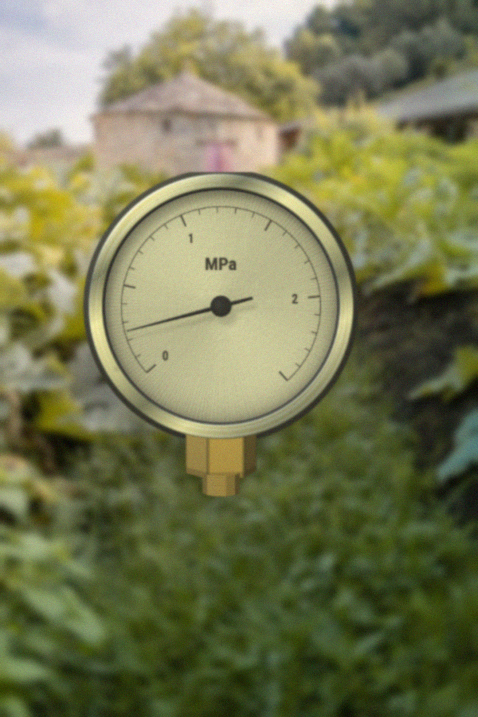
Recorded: 0.25; MPa
